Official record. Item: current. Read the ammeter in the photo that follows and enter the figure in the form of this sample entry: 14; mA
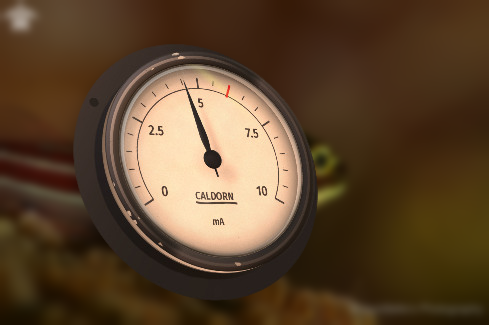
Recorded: 4.5; mA
